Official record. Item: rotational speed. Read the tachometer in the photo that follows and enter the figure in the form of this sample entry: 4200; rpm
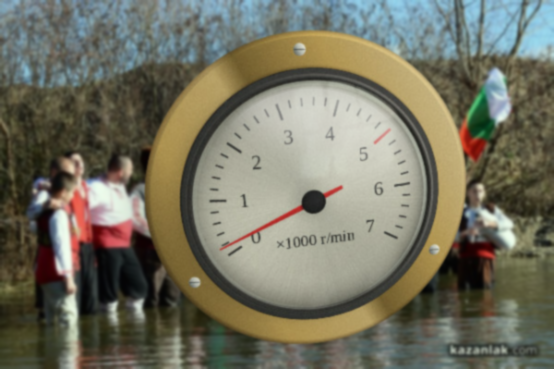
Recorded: 200; rpm
